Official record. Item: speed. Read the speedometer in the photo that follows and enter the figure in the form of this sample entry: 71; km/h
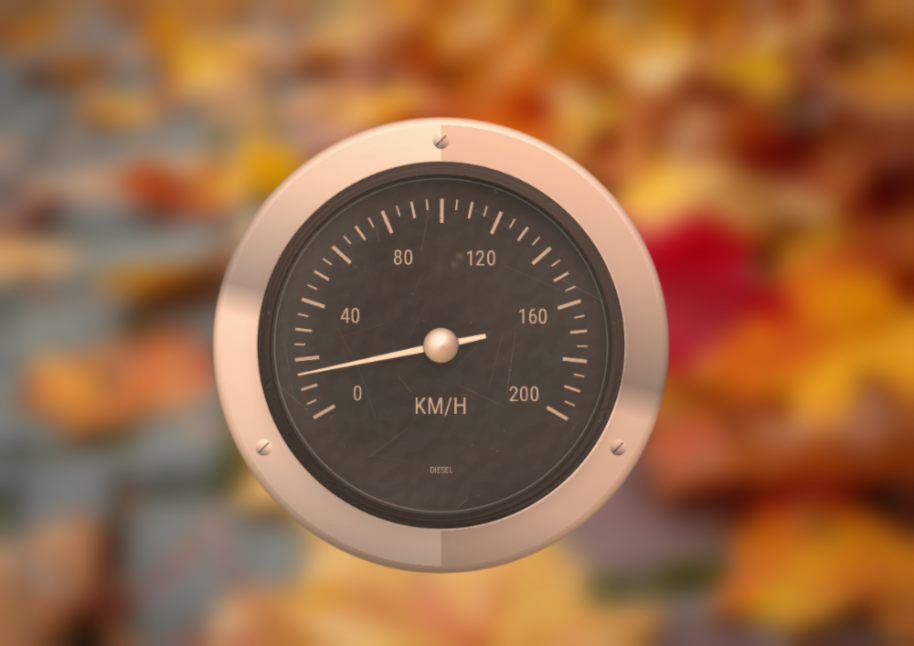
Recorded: 15; km/h
